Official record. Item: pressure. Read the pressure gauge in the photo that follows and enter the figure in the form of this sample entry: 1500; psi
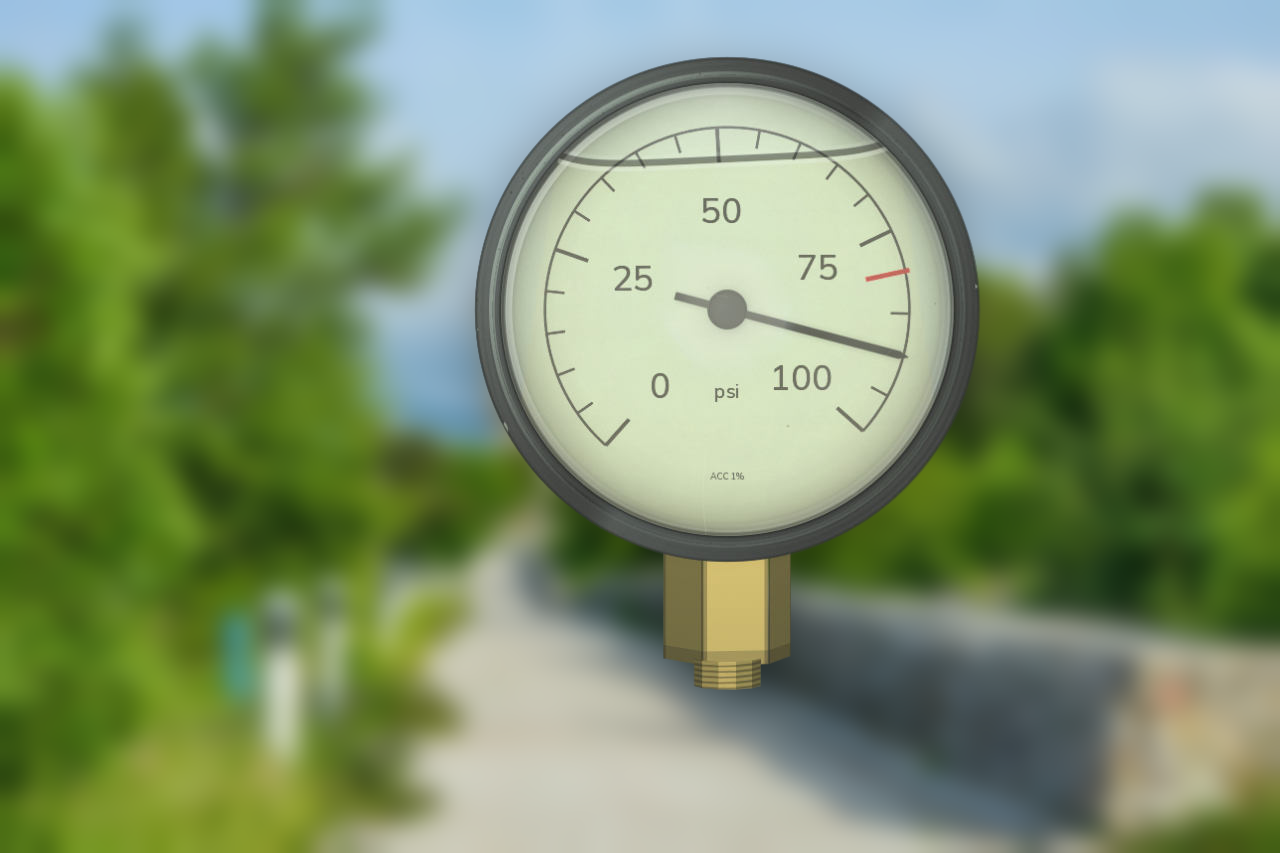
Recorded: 90; psi
